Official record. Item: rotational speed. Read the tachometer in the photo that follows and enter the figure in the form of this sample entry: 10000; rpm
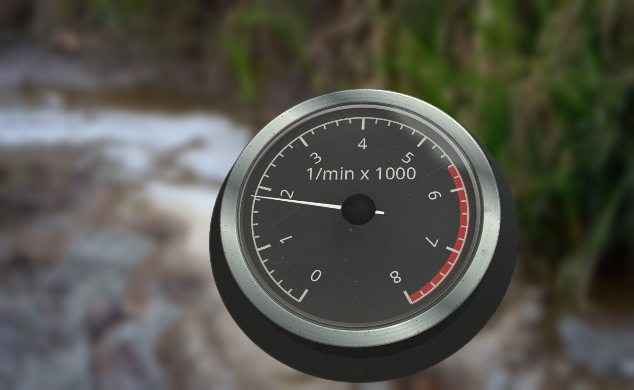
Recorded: 1800; rpm
